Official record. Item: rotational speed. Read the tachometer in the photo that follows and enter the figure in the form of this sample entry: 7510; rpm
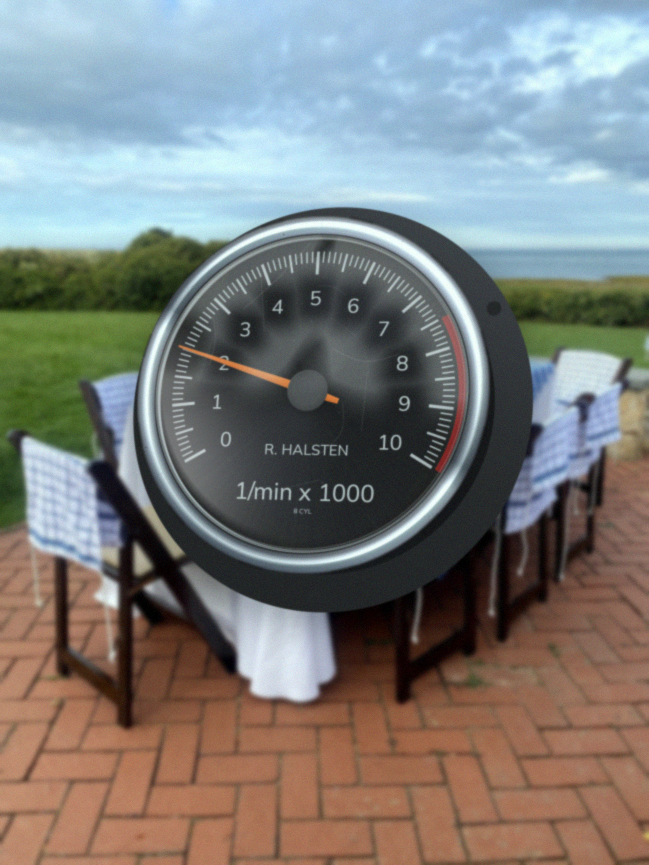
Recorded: 2000; rpm
